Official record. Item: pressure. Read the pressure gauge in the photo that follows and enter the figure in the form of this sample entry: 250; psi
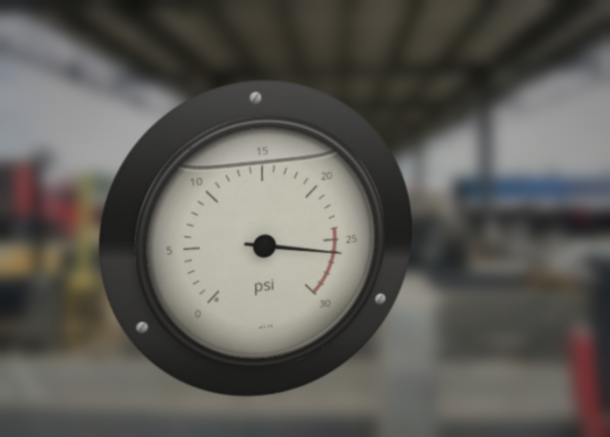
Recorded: 26; psi
